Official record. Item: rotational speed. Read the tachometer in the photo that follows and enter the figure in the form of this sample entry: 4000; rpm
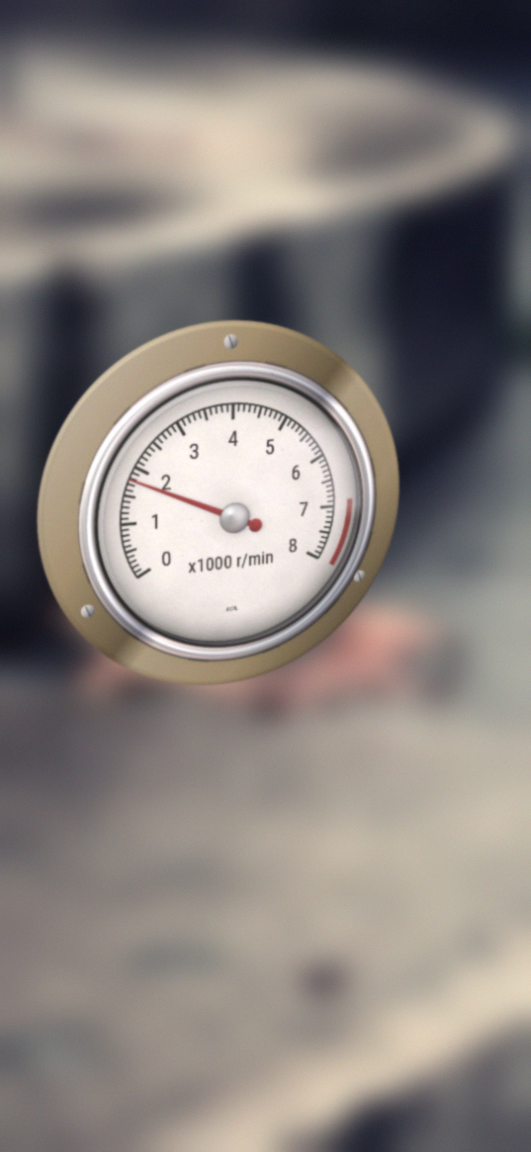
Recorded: 1800; rpm
